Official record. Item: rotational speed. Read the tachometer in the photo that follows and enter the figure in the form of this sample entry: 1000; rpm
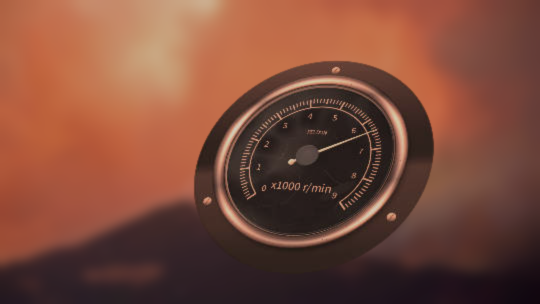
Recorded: 6500; rpm
